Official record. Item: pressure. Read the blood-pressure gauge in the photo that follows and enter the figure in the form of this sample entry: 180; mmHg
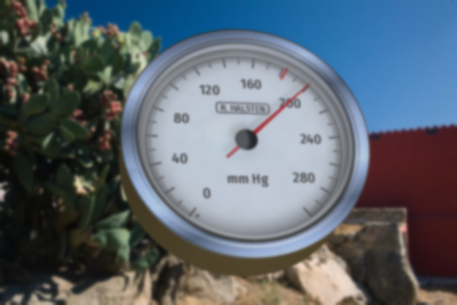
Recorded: 200; mmHg
